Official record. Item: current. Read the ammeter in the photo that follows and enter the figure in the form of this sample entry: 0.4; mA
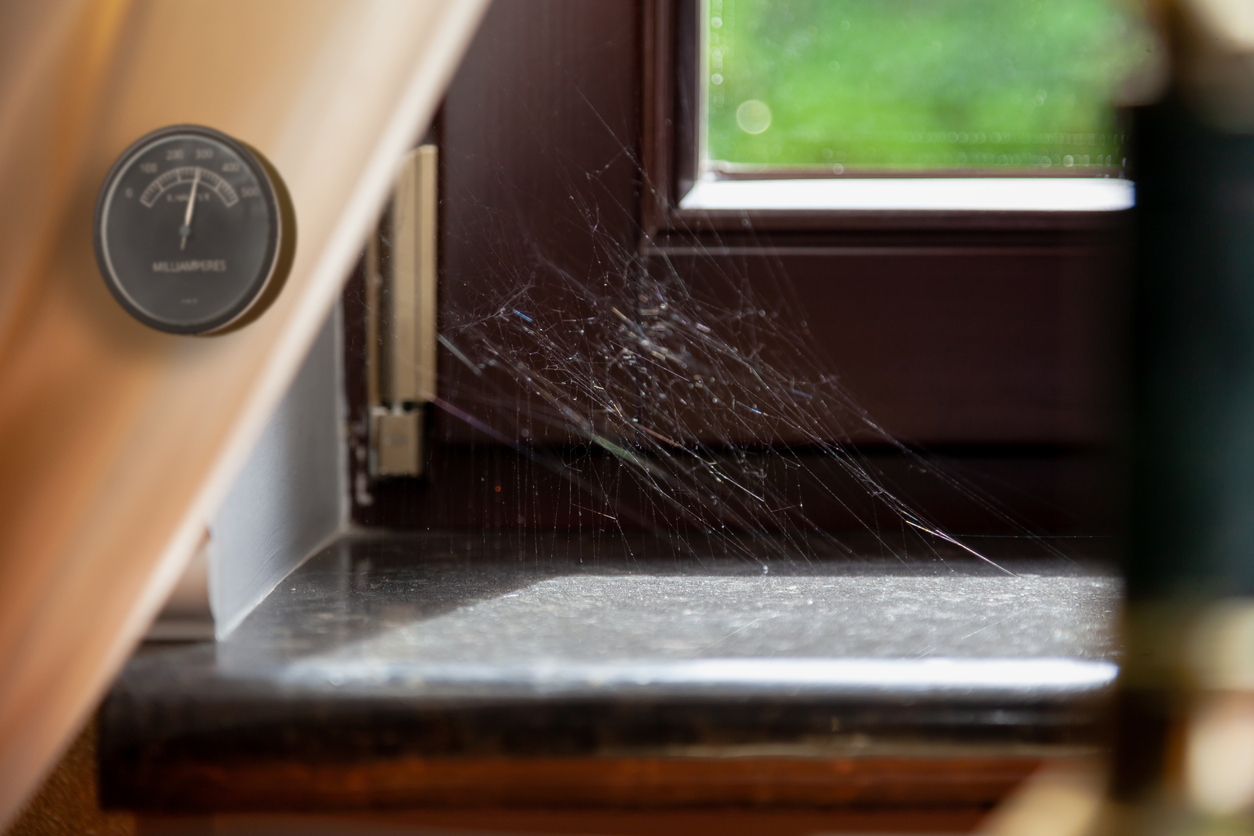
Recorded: 300; mA
